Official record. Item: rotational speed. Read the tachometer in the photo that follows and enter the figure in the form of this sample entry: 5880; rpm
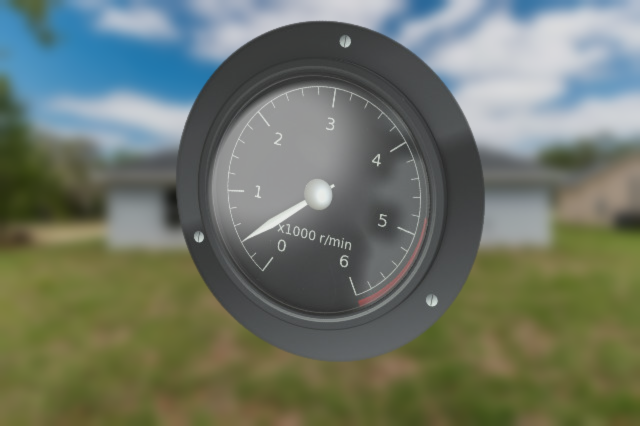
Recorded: 400; rpm
